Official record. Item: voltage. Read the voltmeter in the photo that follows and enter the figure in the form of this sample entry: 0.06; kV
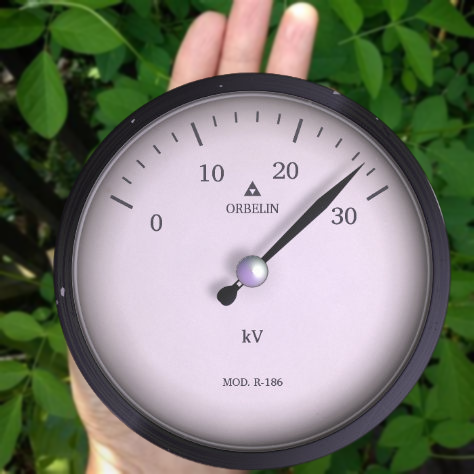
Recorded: 27; kV
